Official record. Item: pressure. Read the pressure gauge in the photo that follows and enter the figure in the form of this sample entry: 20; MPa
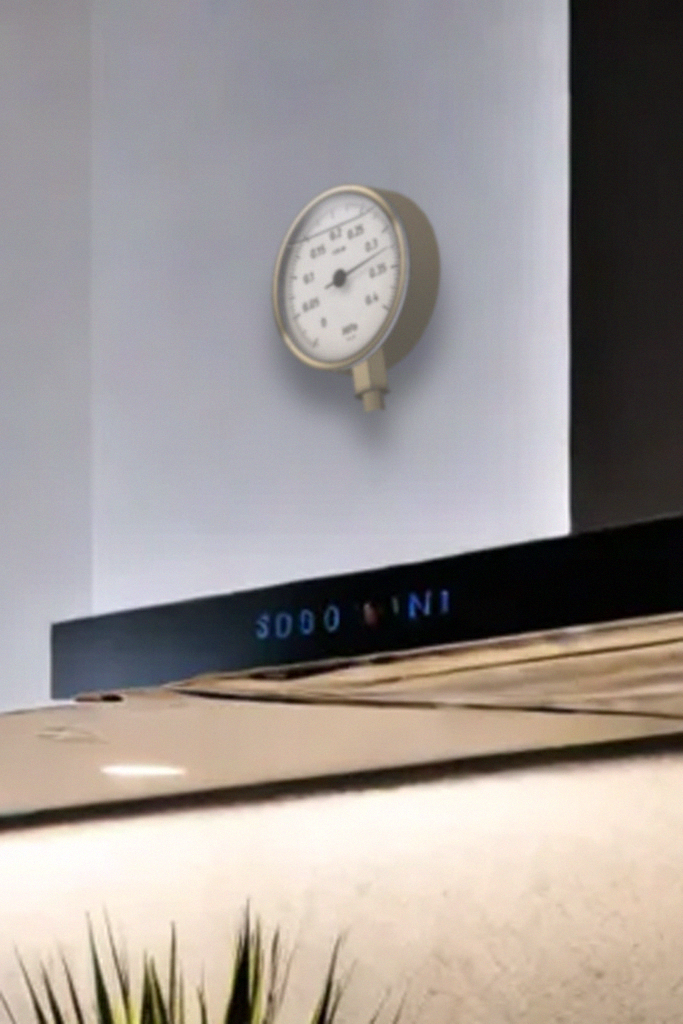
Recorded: 0.325; MPa
